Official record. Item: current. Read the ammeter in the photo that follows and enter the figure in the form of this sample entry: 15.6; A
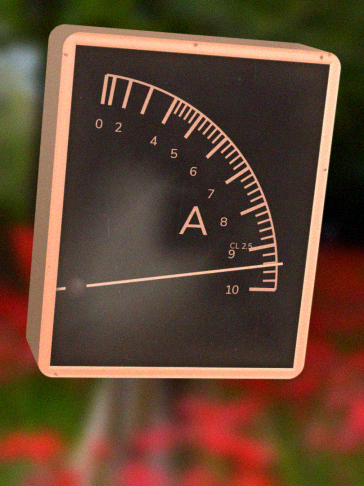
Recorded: 9.4; A
